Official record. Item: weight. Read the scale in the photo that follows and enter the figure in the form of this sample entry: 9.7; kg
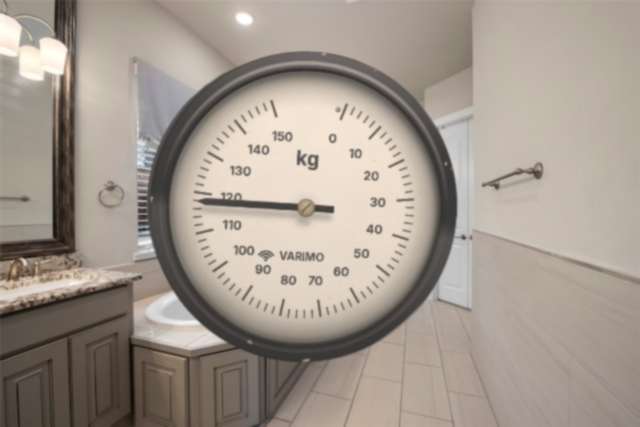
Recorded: 118; kg
